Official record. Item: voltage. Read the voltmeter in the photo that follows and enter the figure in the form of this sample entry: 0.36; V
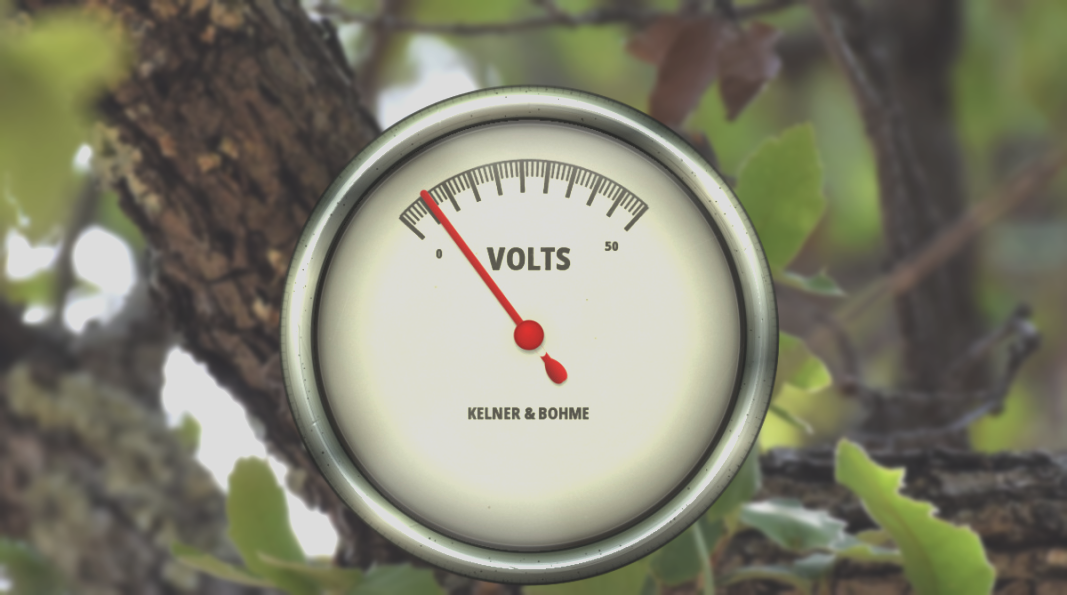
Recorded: 6; V
